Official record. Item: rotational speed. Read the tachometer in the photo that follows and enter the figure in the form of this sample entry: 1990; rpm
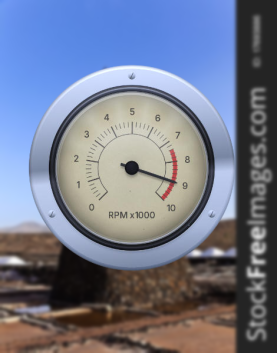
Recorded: 9000; rpm
